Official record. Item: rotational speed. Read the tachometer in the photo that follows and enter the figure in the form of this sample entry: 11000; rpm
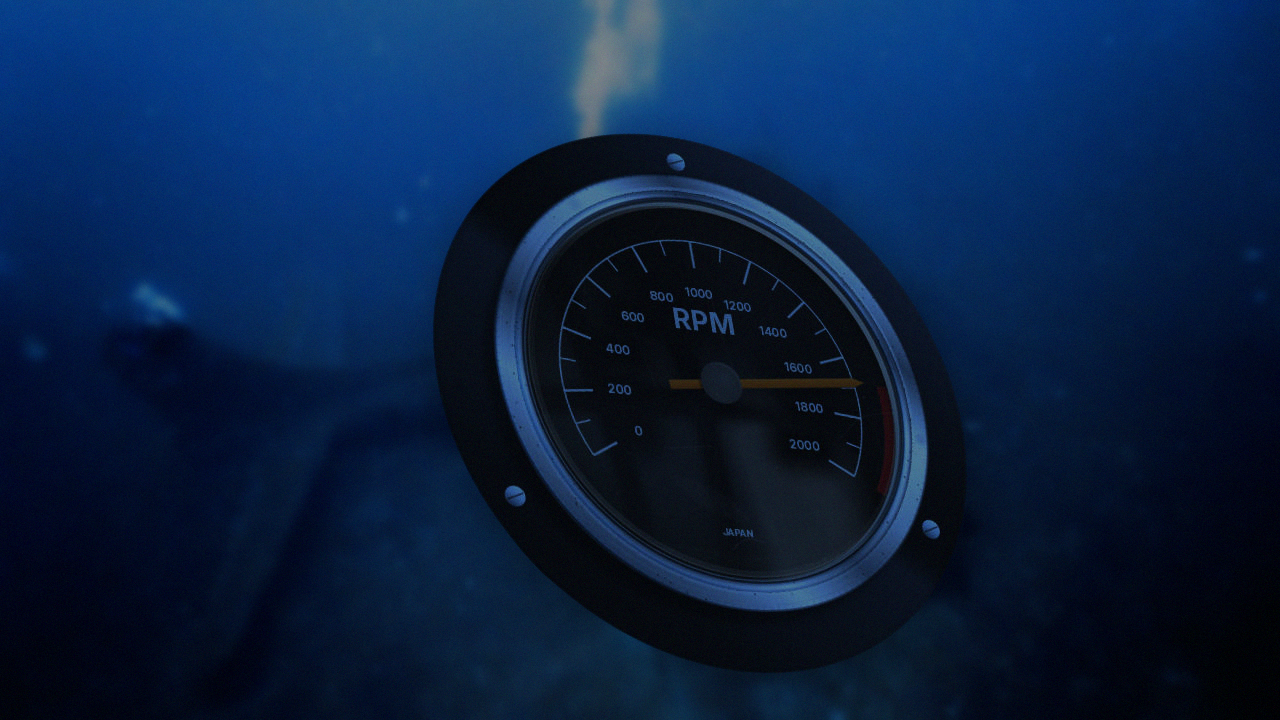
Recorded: 1700; rpm
